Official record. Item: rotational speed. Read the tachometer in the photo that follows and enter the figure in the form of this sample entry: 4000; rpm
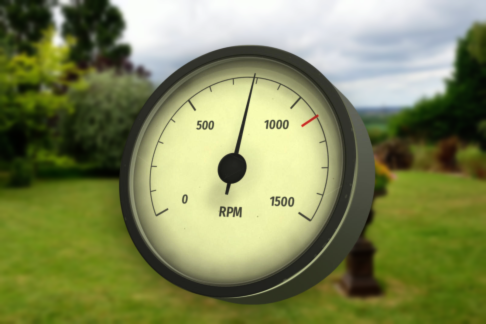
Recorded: 800; rpm
